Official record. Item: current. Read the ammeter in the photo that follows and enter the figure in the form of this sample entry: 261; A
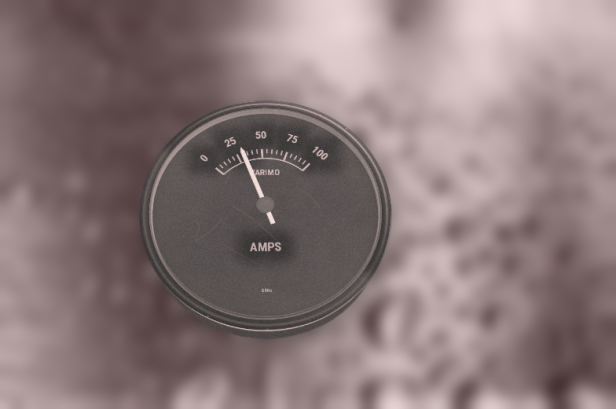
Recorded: 30; A
